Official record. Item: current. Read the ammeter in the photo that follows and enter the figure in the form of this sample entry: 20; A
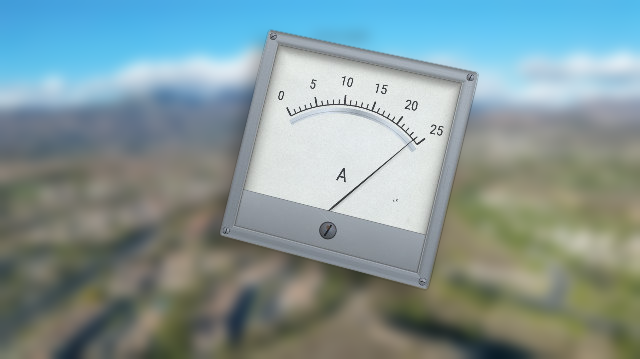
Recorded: 24; A
